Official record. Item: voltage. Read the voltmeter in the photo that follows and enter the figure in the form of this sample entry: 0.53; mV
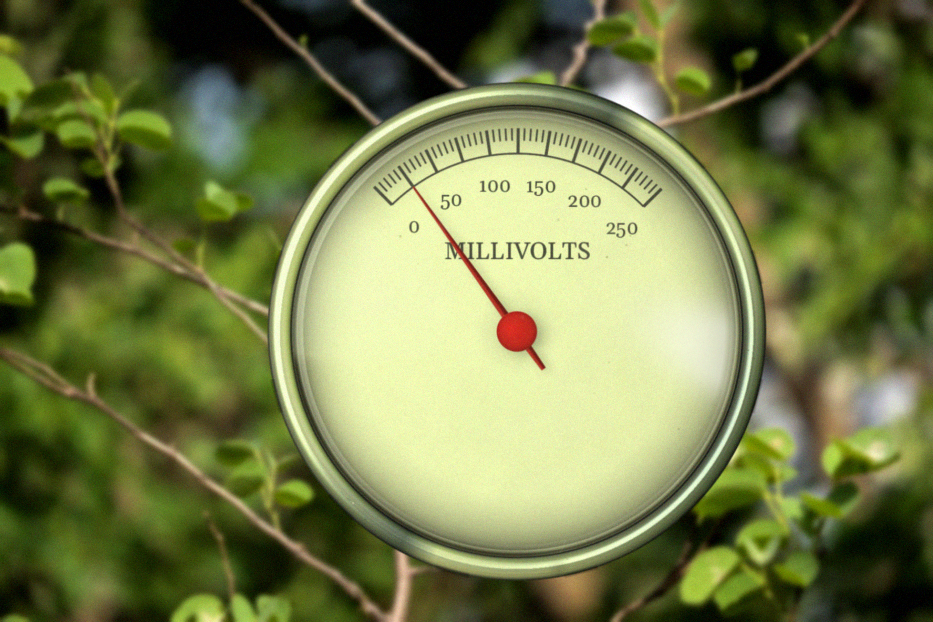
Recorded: 25; mV
